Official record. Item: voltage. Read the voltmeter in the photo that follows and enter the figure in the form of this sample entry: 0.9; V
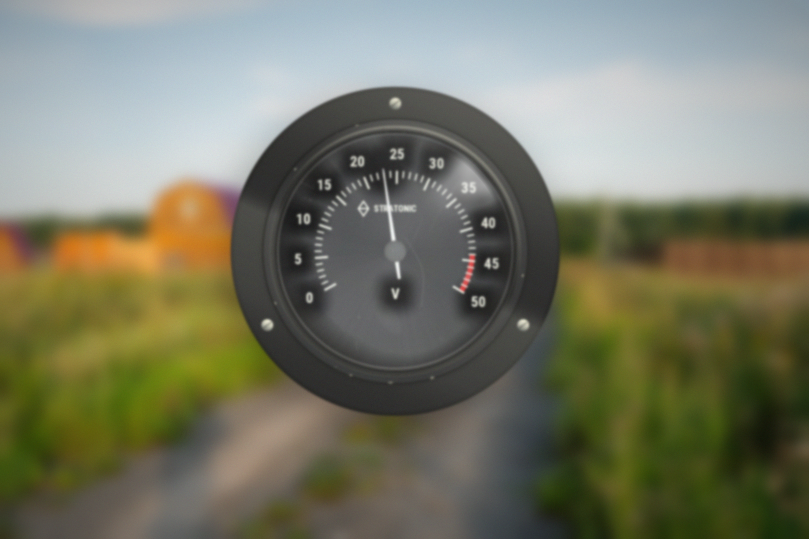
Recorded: 23; V
